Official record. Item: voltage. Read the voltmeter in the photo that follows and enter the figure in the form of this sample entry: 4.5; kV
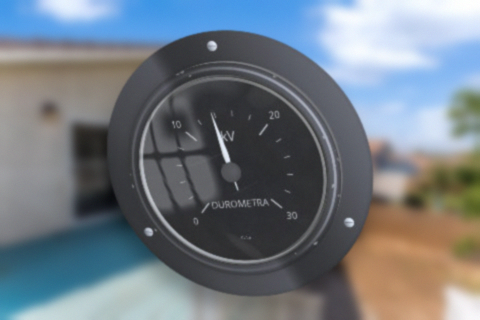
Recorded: 14; kV
